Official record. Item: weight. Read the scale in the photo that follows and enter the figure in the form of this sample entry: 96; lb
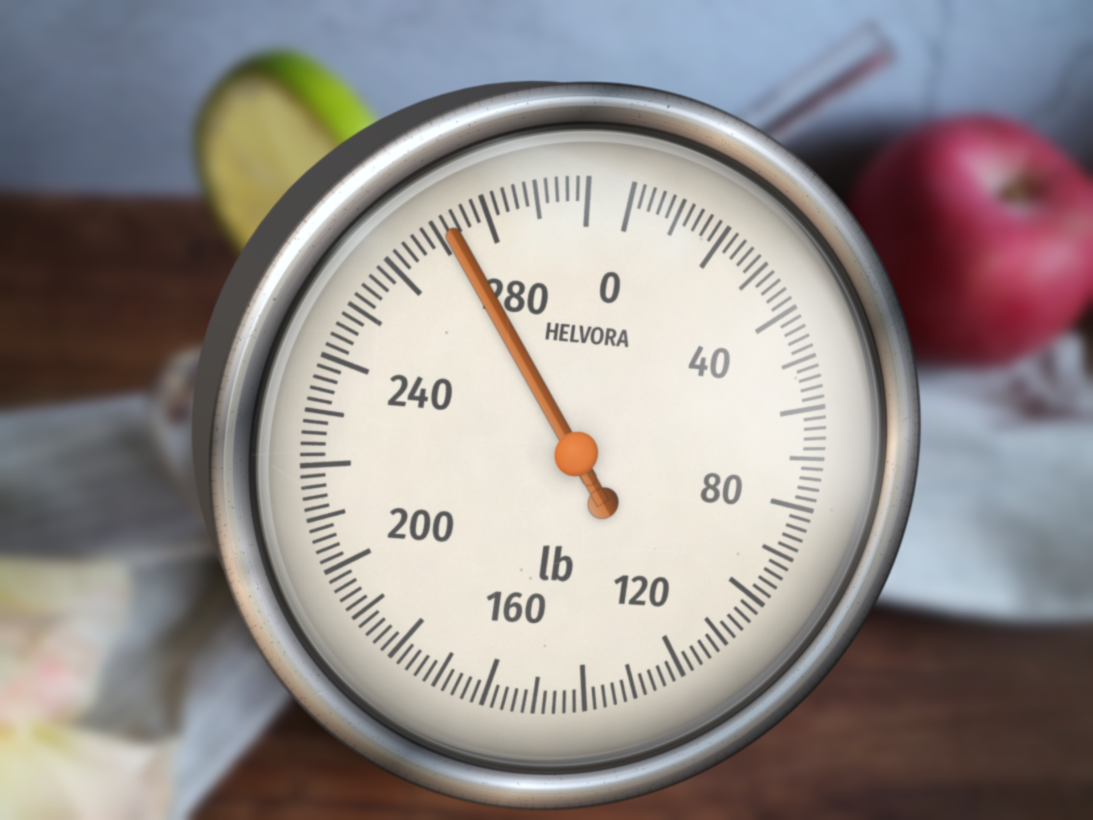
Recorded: 272; lb
